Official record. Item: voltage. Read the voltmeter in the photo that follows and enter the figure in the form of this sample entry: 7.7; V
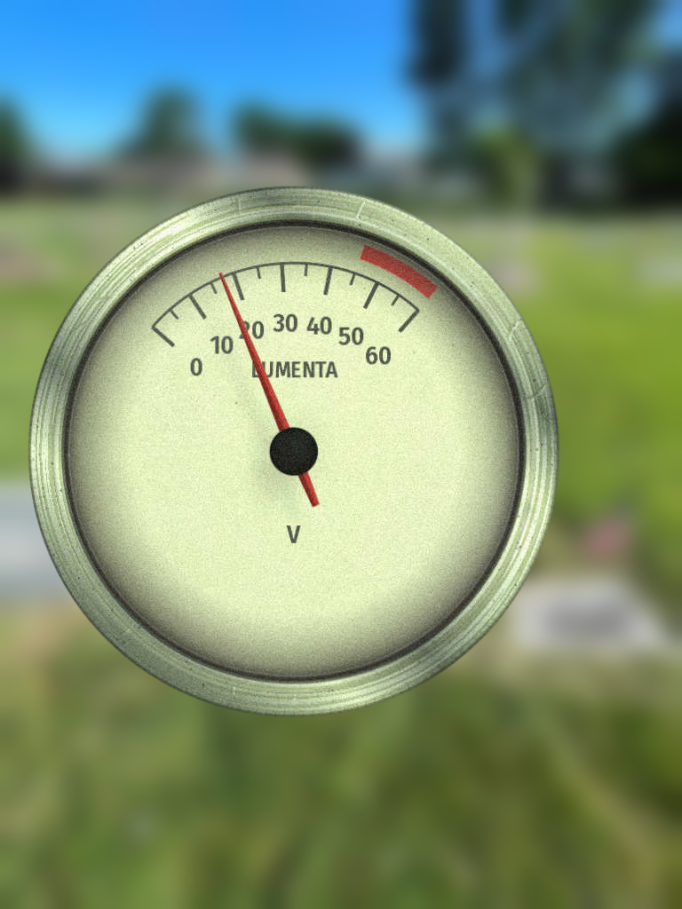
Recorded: 17.5; V
